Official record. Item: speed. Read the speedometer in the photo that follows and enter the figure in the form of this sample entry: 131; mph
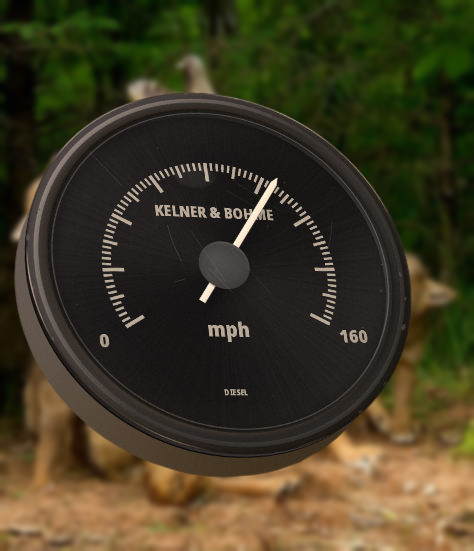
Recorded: 104; mph
